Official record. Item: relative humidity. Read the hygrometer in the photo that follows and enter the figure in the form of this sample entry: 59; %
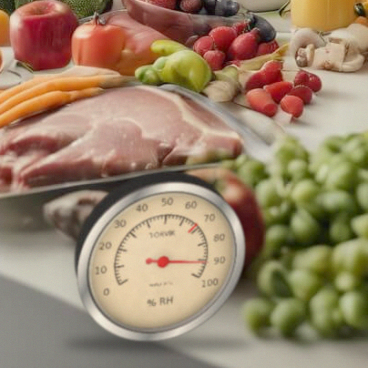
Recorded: 90; %
